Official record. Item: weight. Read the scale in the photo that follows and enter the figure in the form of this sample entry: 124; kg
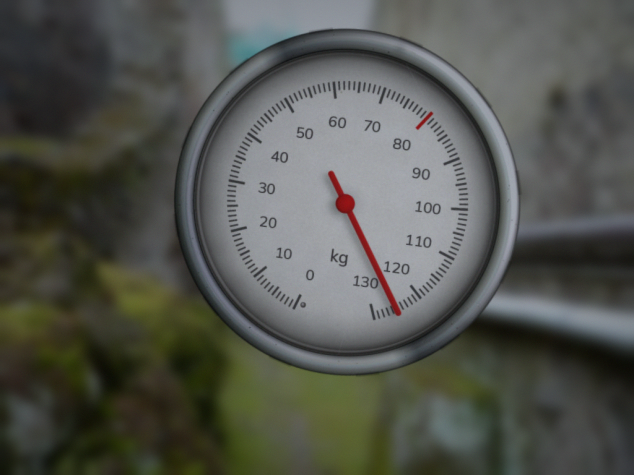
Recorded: 125; kg
